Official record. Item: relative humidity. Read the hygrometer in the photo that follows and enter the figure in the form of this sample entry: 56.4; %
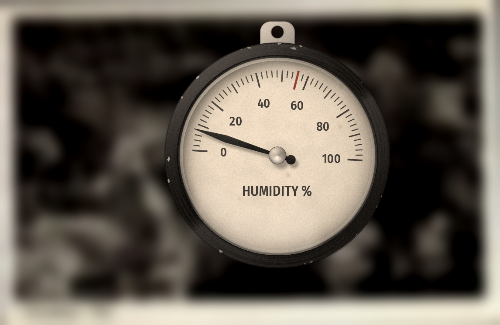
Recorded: 8; %
